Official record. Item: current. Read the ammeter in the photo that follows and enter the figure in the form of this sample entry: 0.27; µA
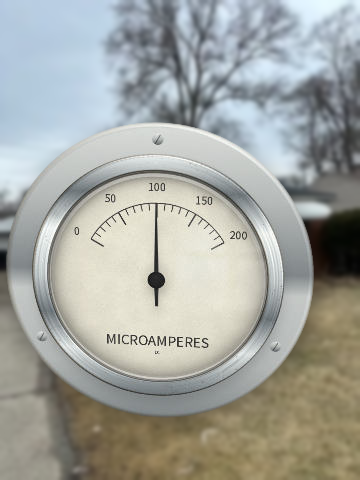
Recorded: 100; µA
